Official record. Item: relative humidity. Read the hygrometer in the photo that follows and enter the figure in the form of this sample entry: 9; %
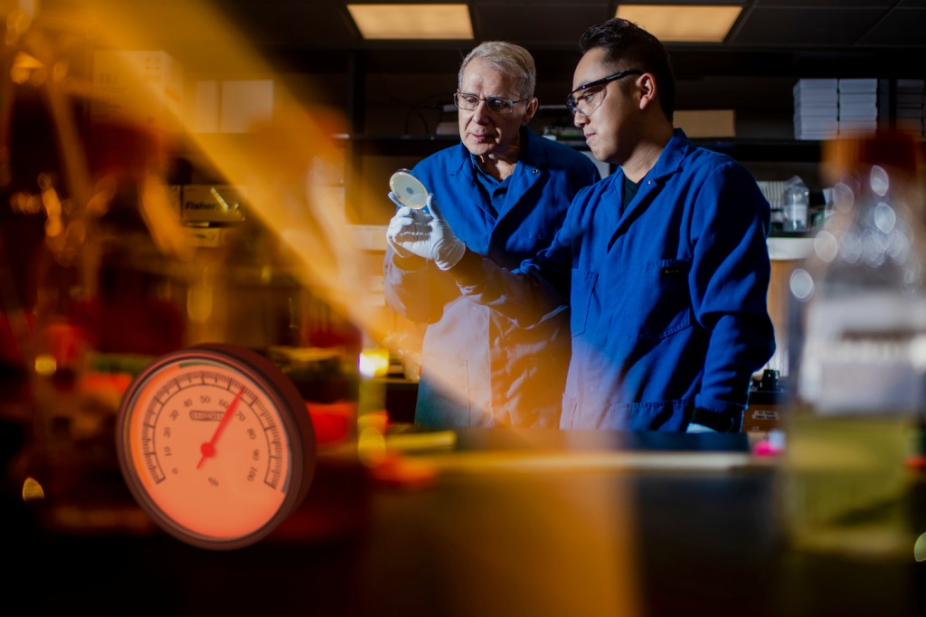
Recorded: 65; %
